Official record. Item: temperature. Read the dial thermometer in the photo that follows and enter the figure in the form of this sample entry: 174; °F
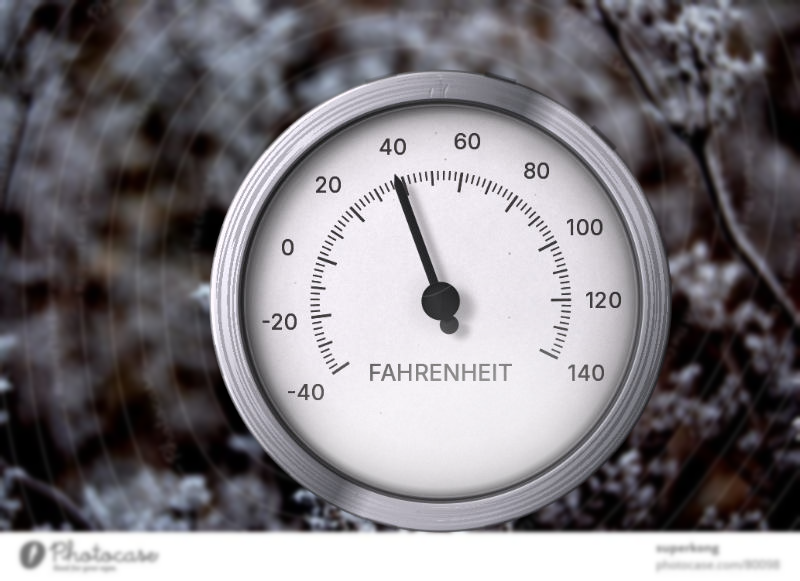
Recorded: 38; °F
